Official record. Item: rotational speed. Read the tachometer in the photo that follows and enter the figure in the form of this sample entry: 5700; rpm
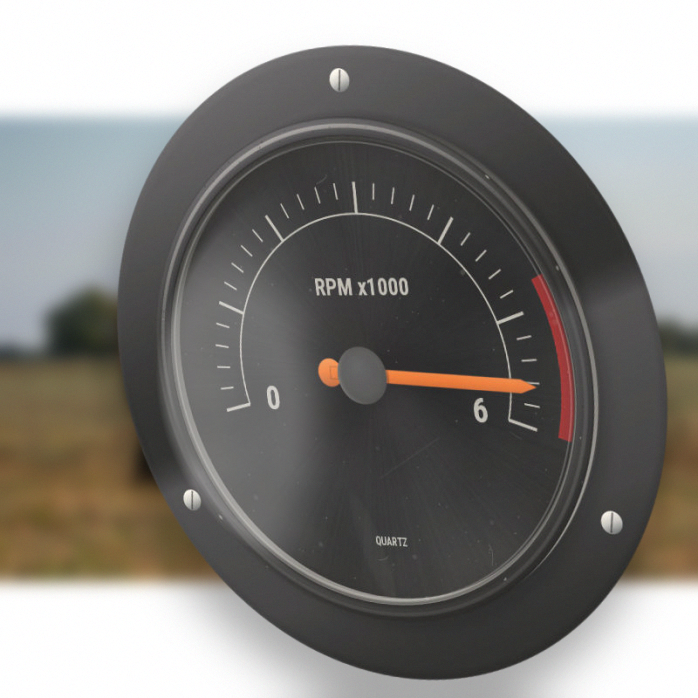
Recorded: 5600; rpm
